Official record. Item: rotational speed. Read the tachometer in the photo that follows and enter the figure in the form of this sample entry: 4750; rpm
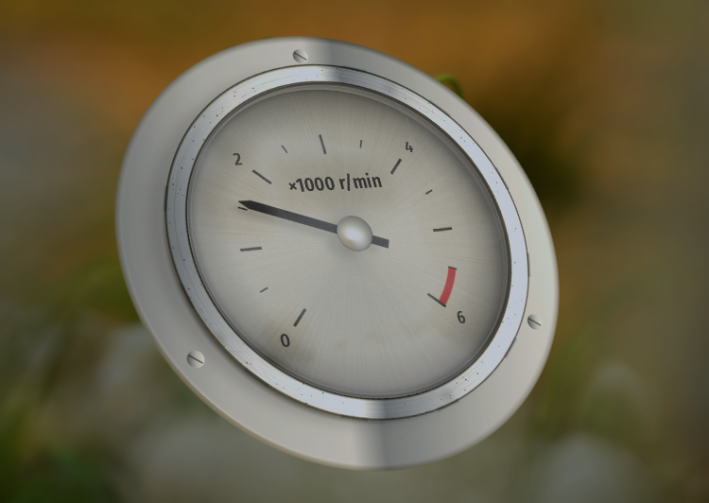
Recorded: 1500; rpm
